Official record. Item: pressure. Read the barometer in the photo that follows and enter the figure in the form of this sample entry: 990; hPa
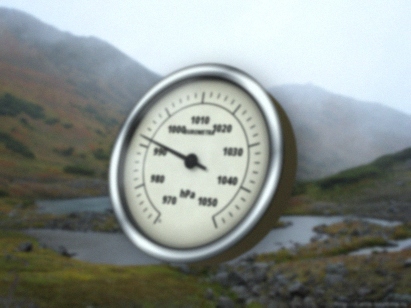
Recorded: 992; hPa
